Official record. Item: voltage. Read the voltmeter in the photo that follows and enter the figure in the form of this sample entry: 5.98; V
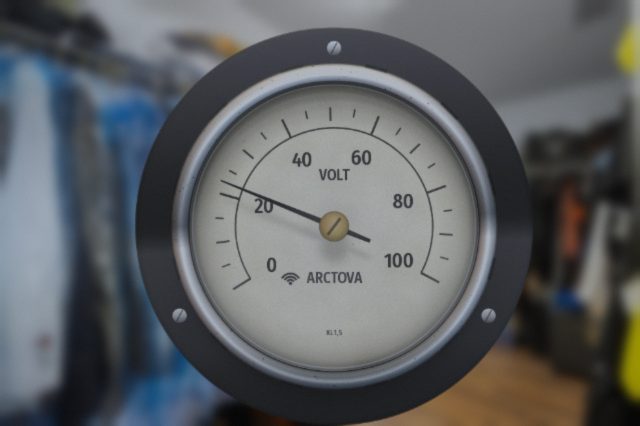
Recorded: 22.5; V
